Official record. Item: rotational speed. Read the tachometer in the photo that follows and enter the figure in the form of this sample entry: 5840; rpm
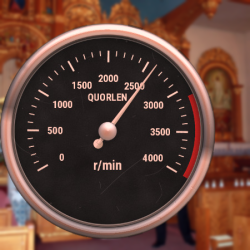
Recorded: 2600; rpm
